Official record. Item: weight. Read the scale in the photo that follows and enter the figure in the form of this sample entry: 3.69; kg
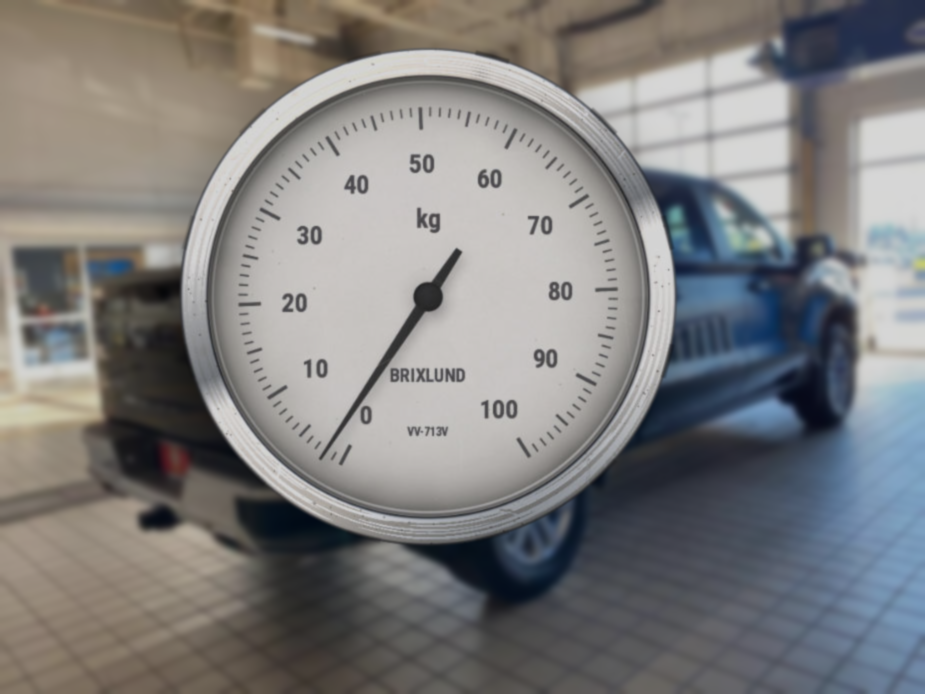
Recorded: 2; kg
